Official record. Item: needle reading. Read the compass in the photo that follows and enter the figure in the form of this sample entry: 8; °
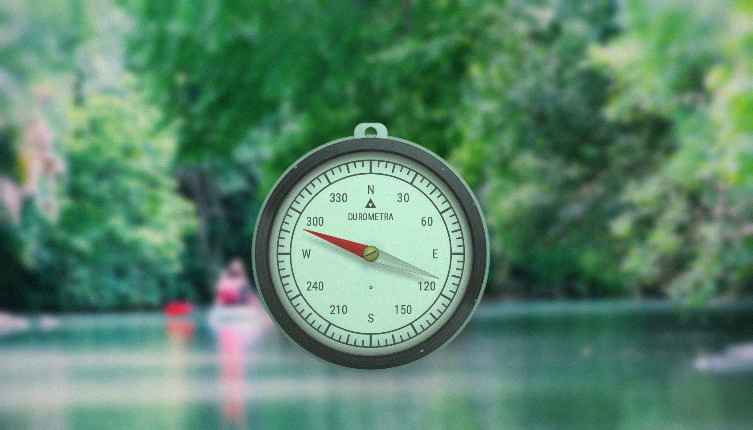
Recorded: 290; °
